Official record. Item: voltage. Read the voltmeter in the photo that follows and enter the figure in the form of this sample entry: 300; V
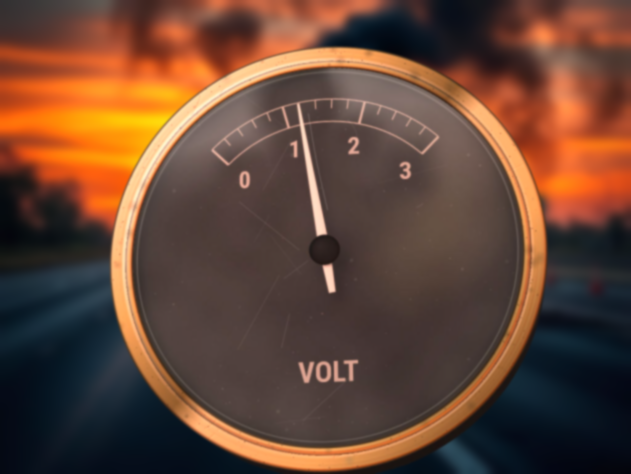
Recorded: 1.2; V
